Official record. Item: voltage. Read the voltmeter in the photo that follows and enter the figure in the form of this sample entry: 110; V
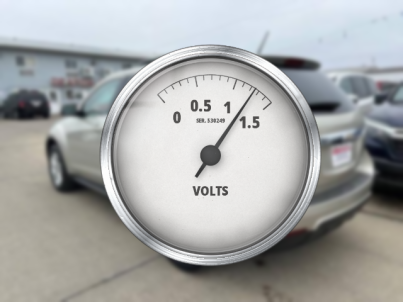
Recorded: 1.25; V
